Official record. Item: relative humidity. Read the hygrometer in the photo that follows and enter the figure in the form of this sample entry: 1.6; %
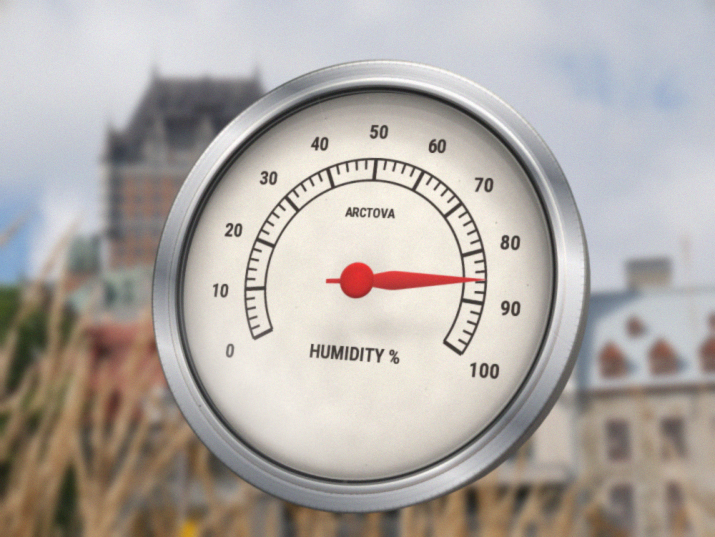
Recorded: 86; %
